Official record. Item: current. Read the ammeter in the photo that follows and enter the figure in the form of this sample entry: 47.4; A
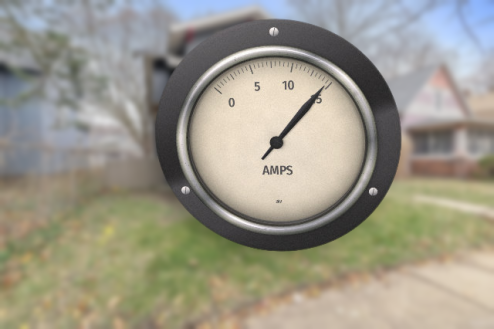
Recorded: 14.5; A
